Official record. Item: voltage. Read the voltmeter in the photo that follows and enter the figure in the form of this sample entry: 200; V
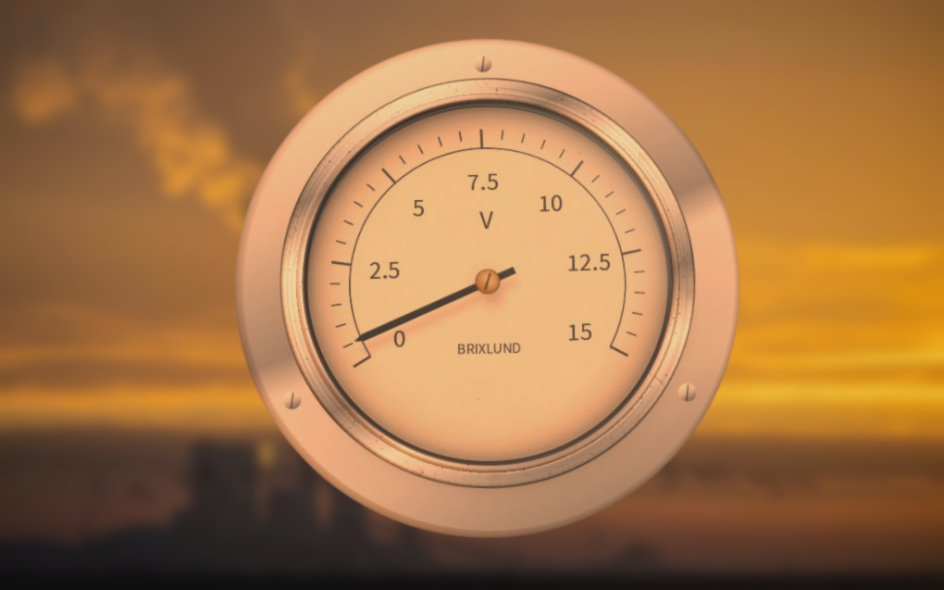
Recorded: 0.5; V
